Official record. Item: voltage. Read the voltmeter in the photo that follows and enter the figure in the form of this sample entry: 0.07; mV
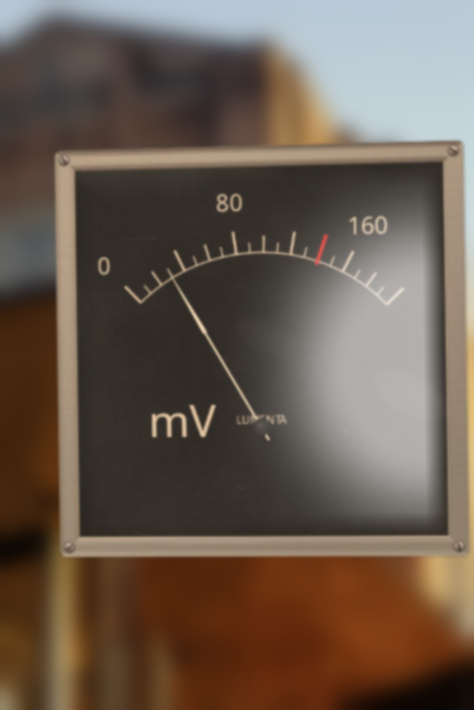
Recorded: 30; mV
